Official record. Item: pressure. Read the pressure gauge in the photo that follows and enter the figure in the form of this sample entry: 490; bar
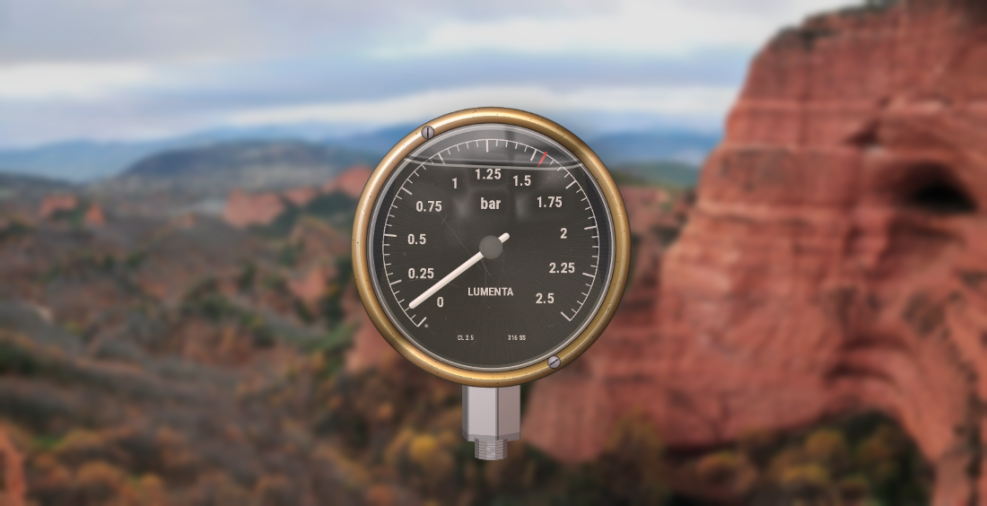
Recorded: 0.1; bar
